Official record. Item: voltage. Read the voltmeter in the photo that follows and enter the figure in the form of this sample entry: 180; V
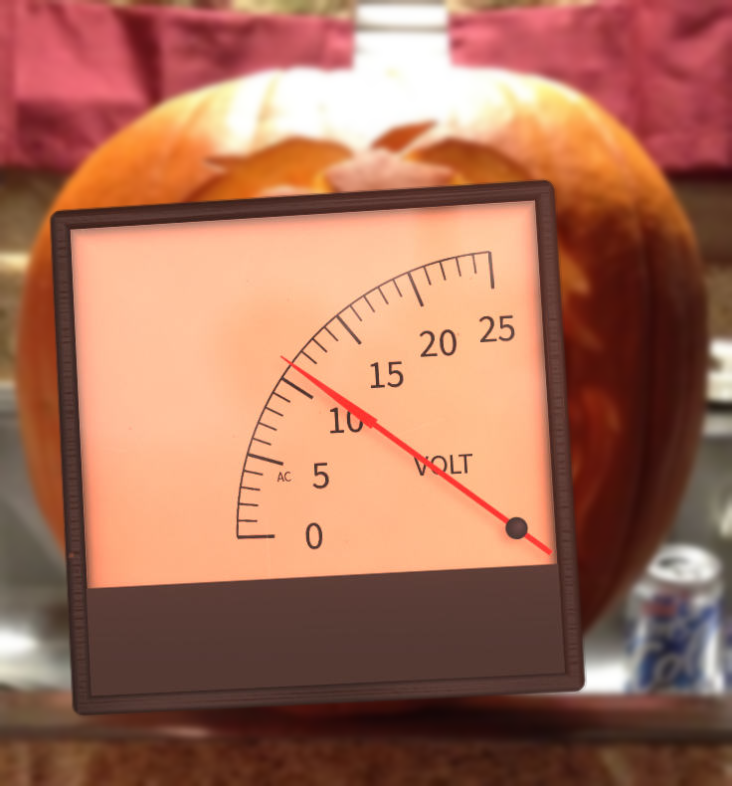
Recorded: 11; V
